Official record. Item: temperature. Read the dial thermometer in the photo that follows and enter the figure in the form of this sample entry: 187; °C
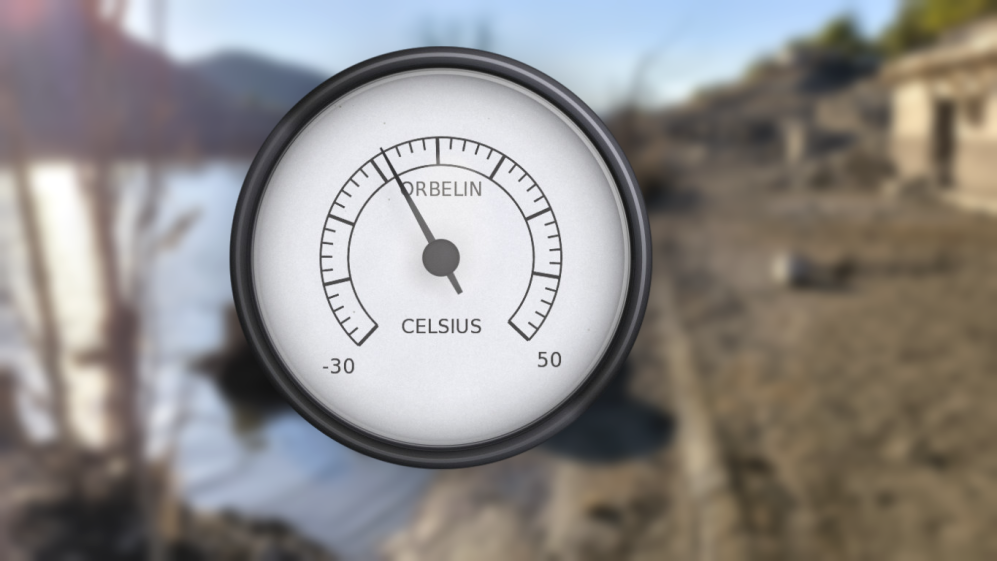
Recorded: 2; °C
